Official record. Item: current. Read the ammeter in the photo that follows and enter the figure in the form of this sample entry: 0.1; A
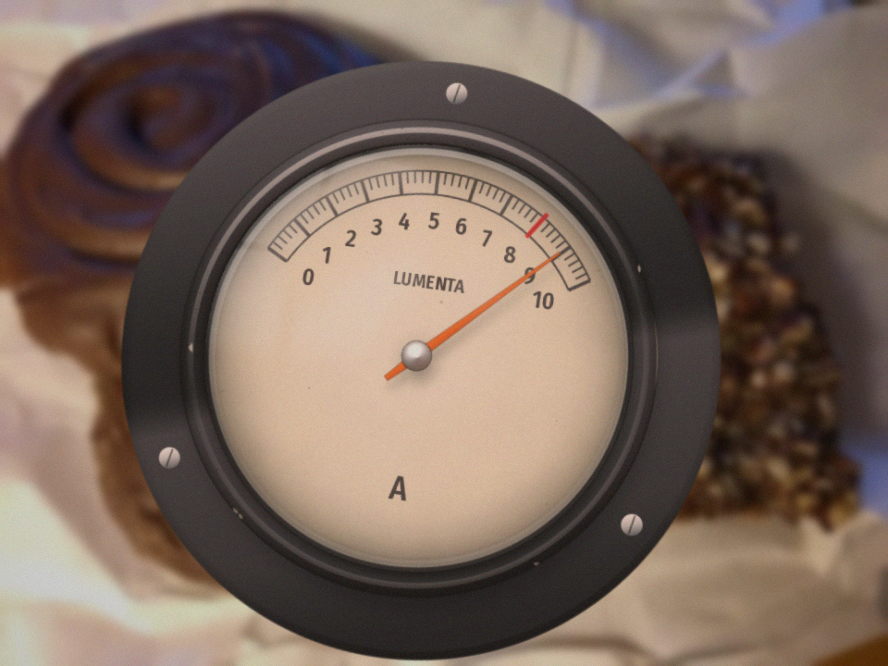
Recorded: 9; A
